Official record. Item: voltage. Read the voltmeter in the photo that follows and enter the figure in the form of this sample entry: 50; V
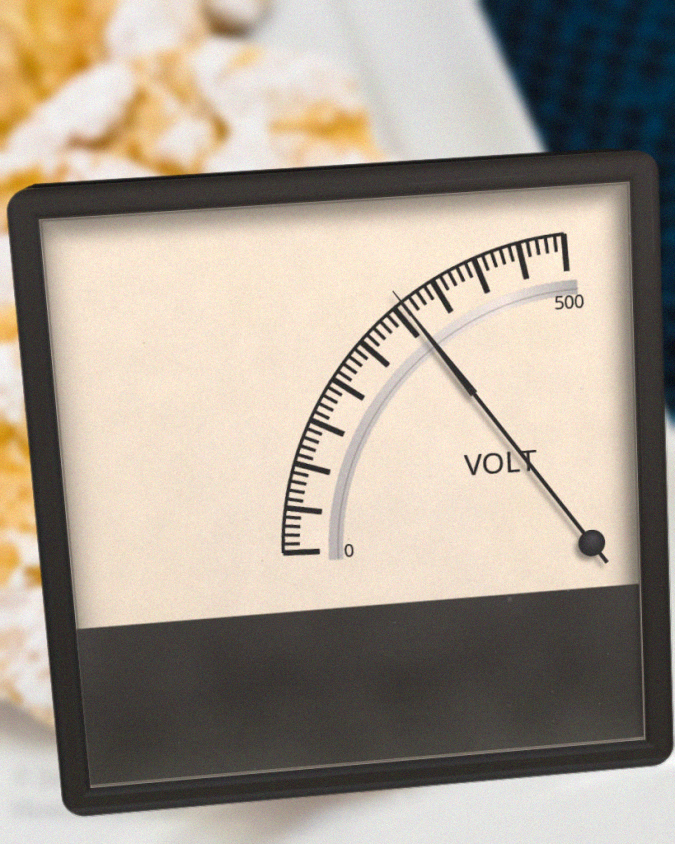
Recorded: 310; V
